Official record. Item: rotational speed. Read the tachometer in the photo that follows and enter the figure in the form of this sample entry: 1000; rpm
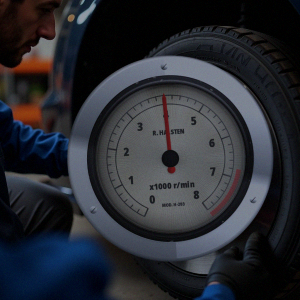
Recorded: 4000; rpm
